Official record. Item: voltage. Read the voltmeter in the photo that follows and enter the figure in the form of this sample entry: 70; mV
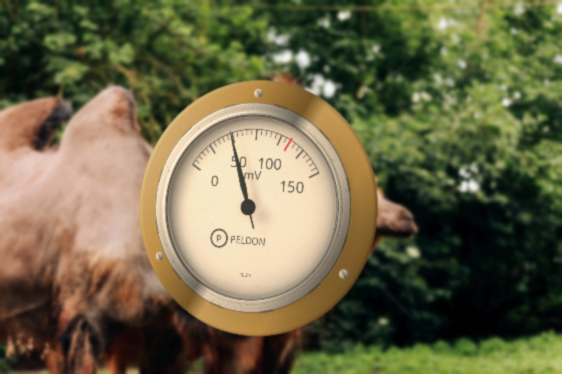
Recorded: 50; mV
